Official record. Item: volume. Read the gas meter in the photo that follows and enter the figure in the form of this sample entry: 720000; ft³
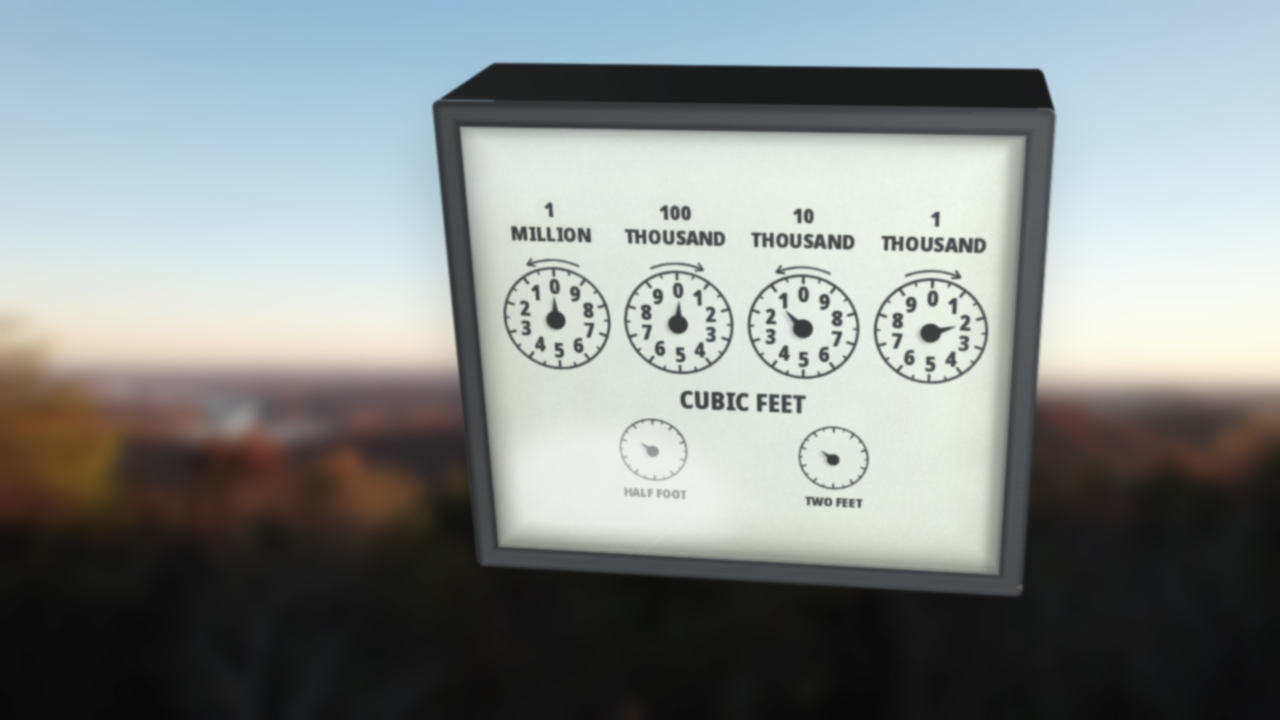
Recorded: 1200; ft³
